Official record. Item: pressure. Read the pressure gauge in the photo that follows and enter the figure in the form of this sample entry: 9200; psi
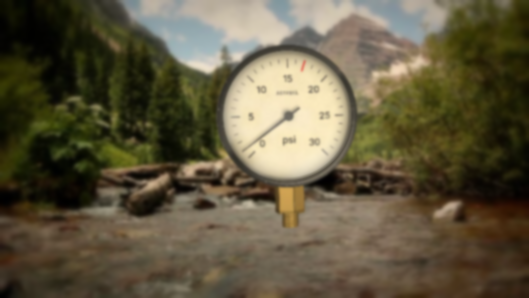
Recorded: 1; psi
